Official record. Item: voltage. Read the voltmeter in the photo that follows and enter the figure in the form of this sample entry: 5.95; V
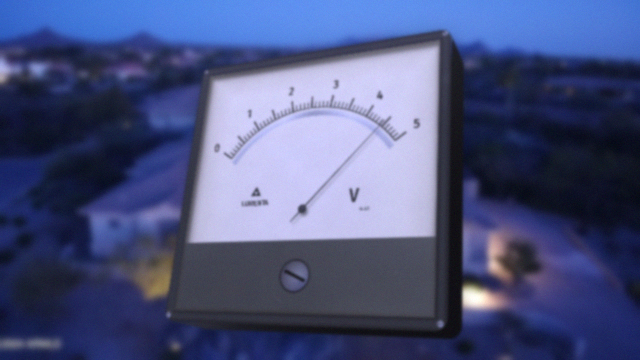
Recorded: 4.5; V
